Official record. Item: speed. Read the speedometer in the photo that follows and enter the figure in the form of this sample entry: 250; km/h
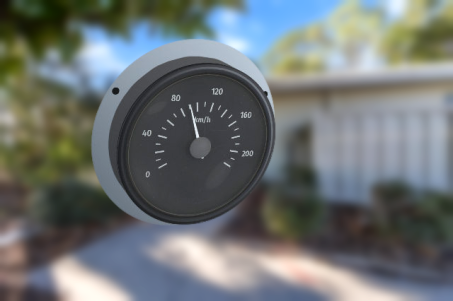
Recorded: 90; km/h
